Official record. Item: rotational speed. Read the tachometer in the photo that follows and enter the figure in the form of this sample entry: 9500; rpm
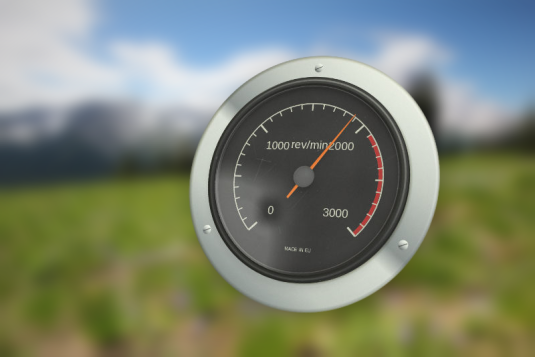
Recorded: 1900; rpm
